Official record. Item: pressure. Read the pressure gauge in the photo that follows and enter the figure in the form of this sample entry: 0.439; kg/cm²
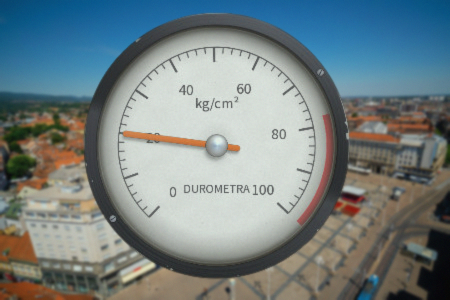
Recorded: 20; kg/cm²
